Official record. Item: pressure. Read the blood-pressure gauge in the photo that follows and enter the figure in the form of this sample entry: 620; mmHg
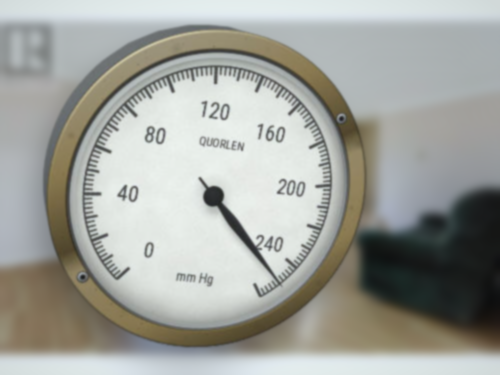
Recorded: 250; mmHg
